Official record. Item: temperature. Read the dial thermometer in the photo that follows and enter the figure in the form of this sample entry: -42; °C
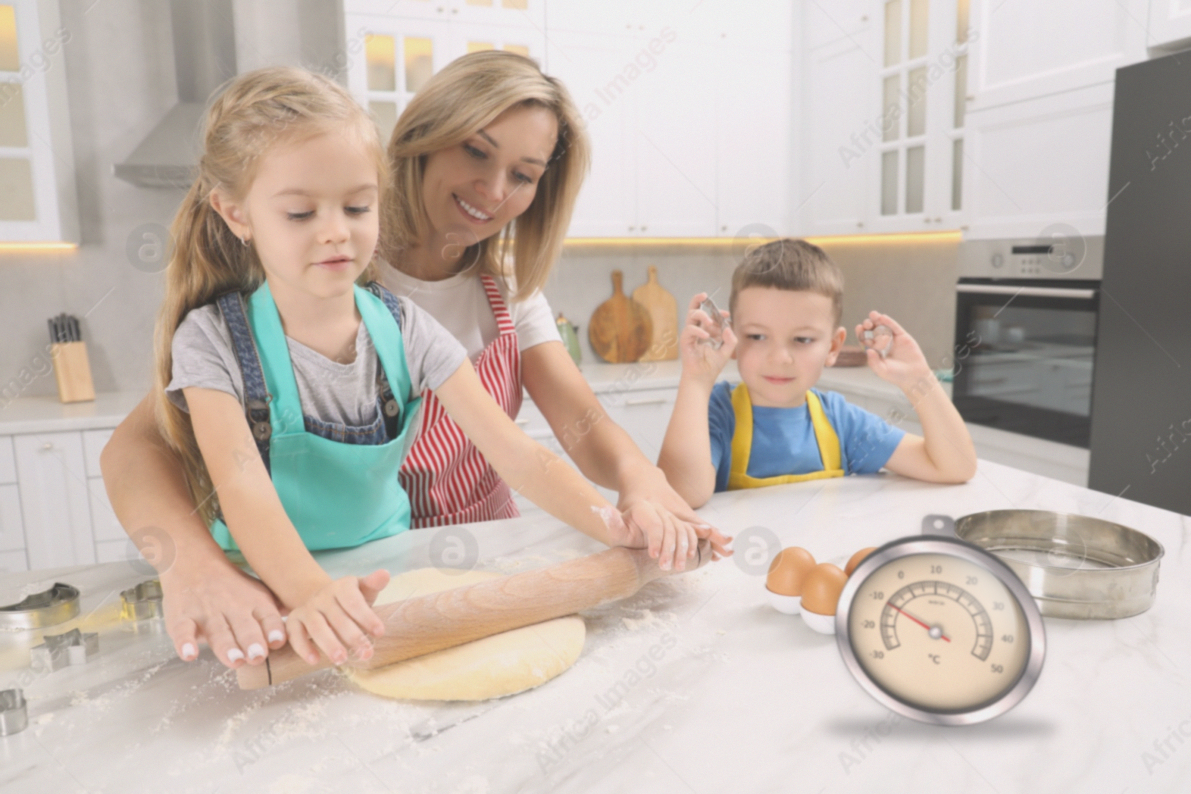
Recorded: -10; °C
